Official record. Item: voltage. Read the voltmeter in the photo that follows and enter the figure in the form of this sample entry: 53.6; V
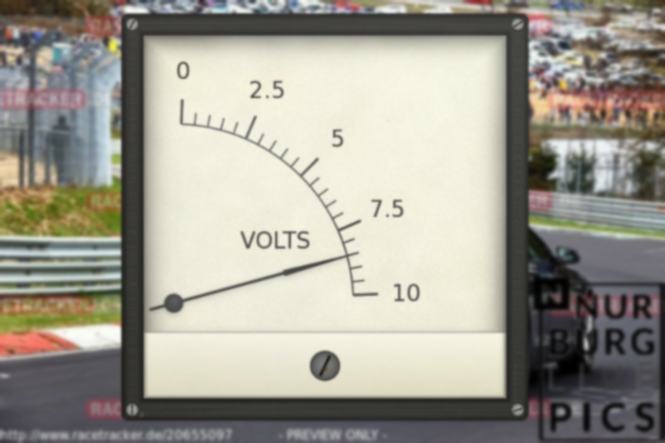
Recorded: 8.5; V
